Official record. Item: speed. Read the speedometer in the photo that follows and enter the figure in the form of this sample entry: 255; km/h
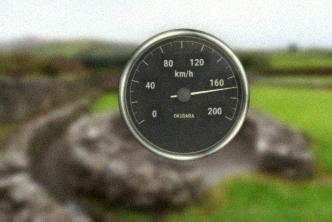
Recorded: 170; km/h
